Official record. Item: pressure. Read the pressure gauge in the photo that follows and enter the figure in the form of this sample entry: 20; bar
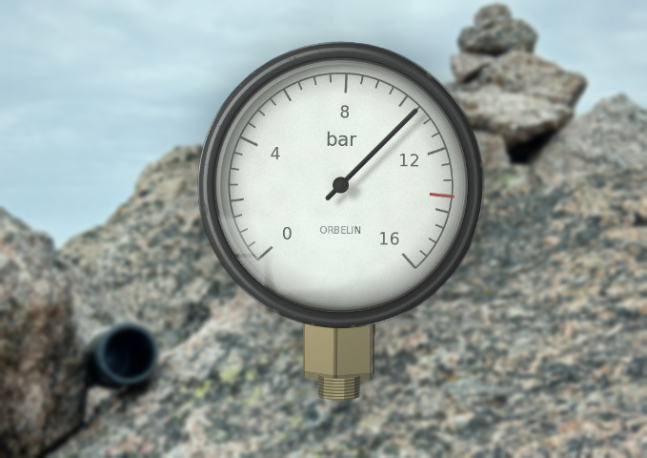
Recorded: 10.5; bar
